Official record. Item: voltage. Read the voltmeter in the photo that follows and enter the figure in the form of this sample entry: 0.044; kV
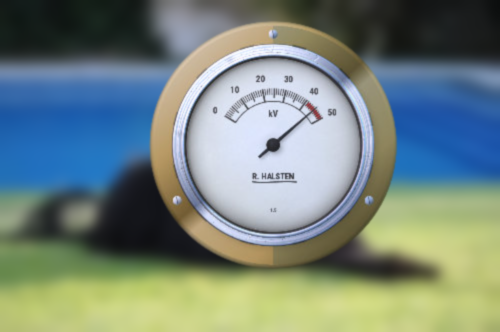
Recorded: 45; kV
